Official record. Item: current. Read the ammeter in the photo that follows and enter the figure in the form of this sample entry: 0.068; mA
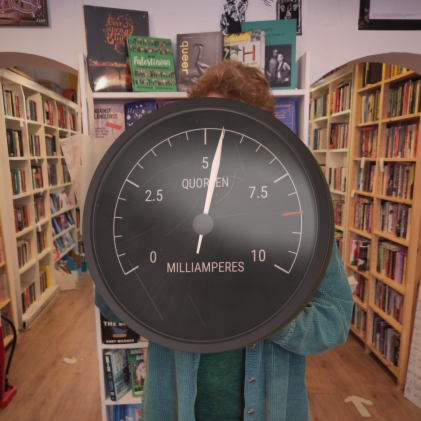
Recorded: 5.5; mA
